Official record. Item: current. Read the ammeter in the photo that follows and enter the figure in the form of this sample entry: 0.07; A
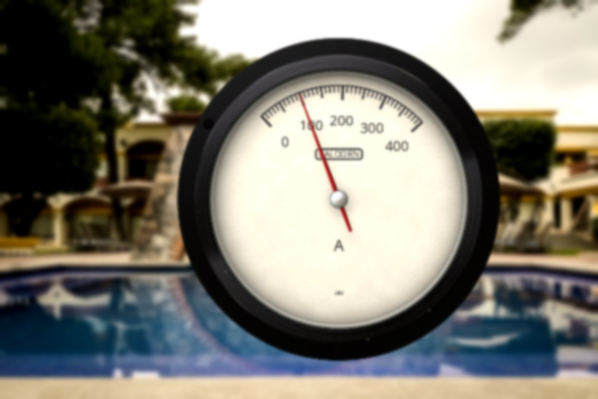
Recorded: 100; A
